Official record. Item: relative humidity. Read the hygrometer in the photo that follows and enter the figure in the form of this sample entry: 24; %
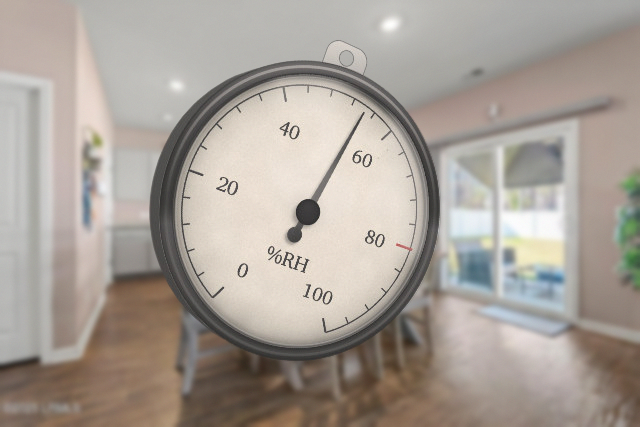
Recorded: 54; %
